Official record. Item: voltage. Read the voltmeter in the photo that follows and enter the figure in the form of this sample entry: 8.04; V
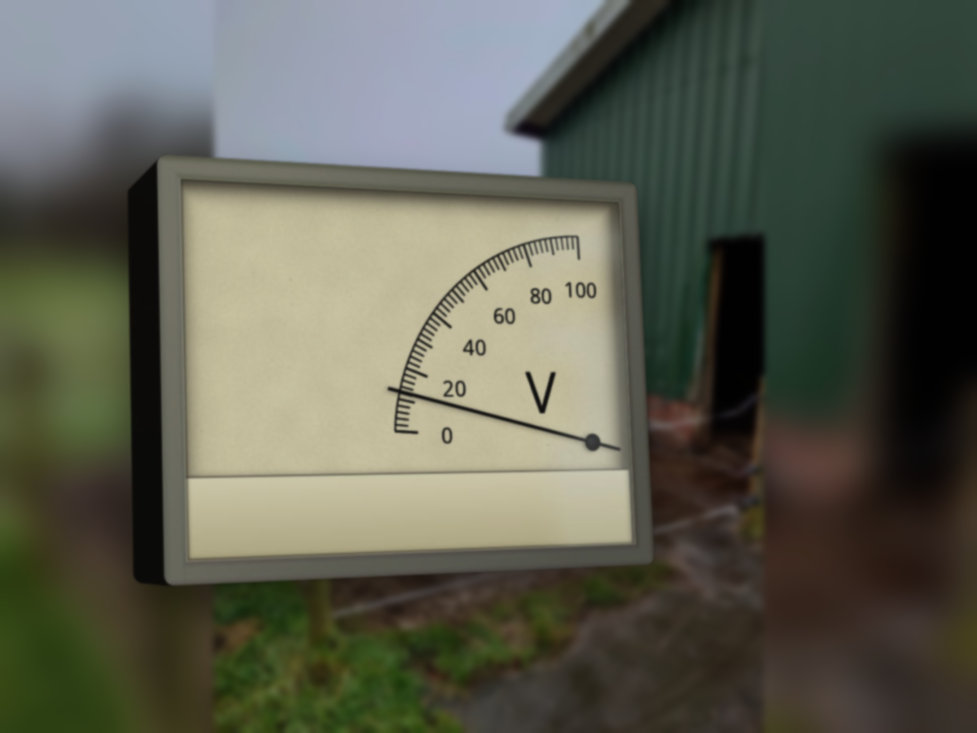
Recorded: 12; V
